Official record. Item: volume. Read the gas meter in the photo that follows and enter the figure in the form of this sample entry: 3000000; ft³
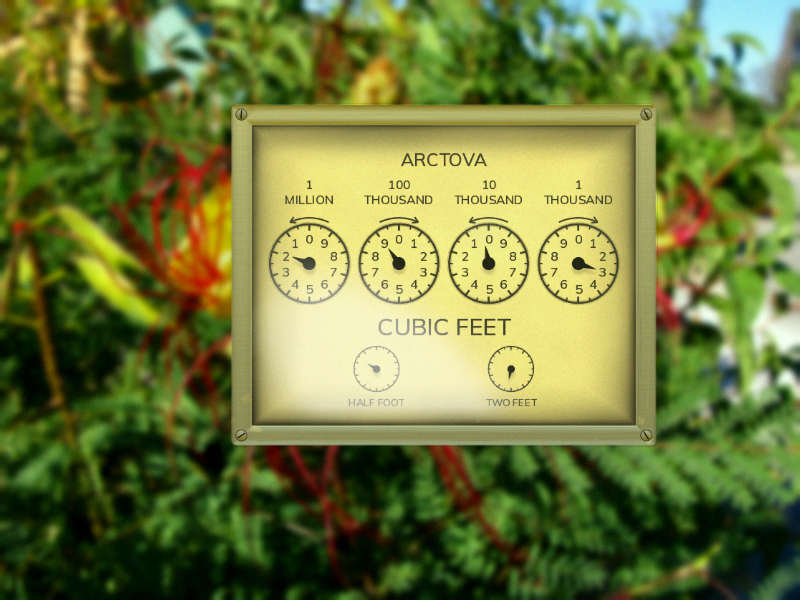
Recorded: 190300; ft³
